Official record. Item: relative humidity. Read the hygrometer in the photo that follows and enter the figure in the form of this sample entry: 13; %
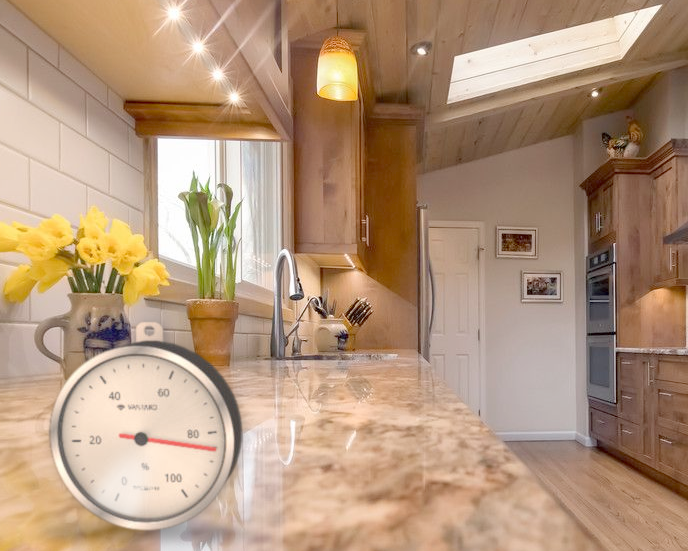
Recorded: 84; %
